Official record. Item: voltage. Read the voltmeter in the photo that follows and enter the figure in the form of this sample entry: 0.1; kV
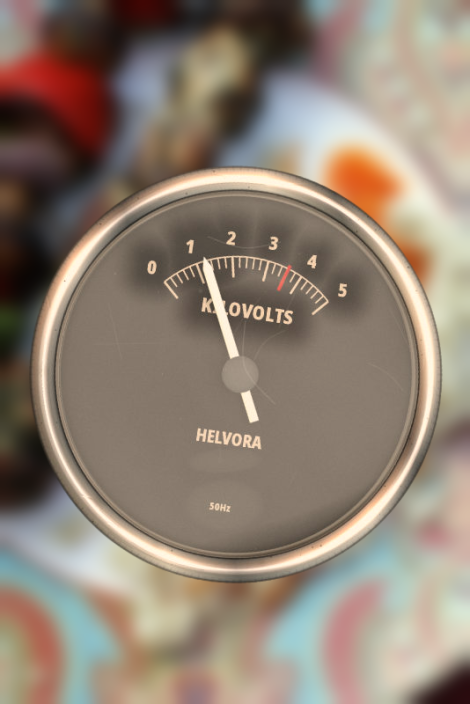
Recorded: 1.2; kV
